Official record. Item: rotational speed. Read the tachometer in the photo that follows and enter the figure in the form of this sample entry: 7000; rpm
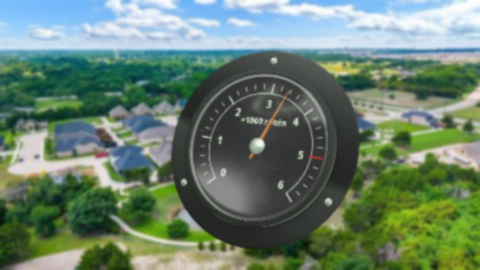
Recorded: 3400; rpm
